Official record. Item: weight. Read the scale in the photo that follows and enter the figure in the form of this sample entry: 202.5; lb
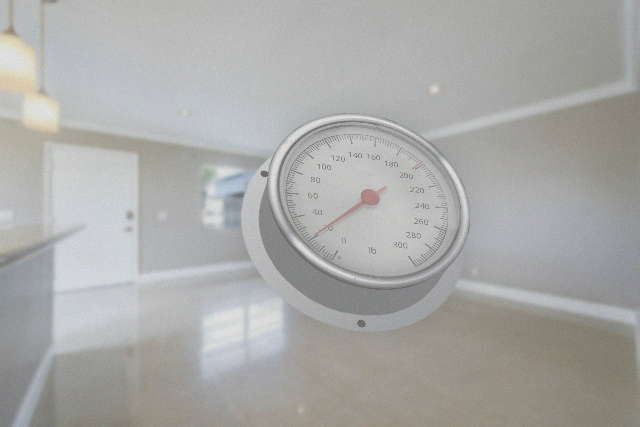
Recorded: 20; lb
